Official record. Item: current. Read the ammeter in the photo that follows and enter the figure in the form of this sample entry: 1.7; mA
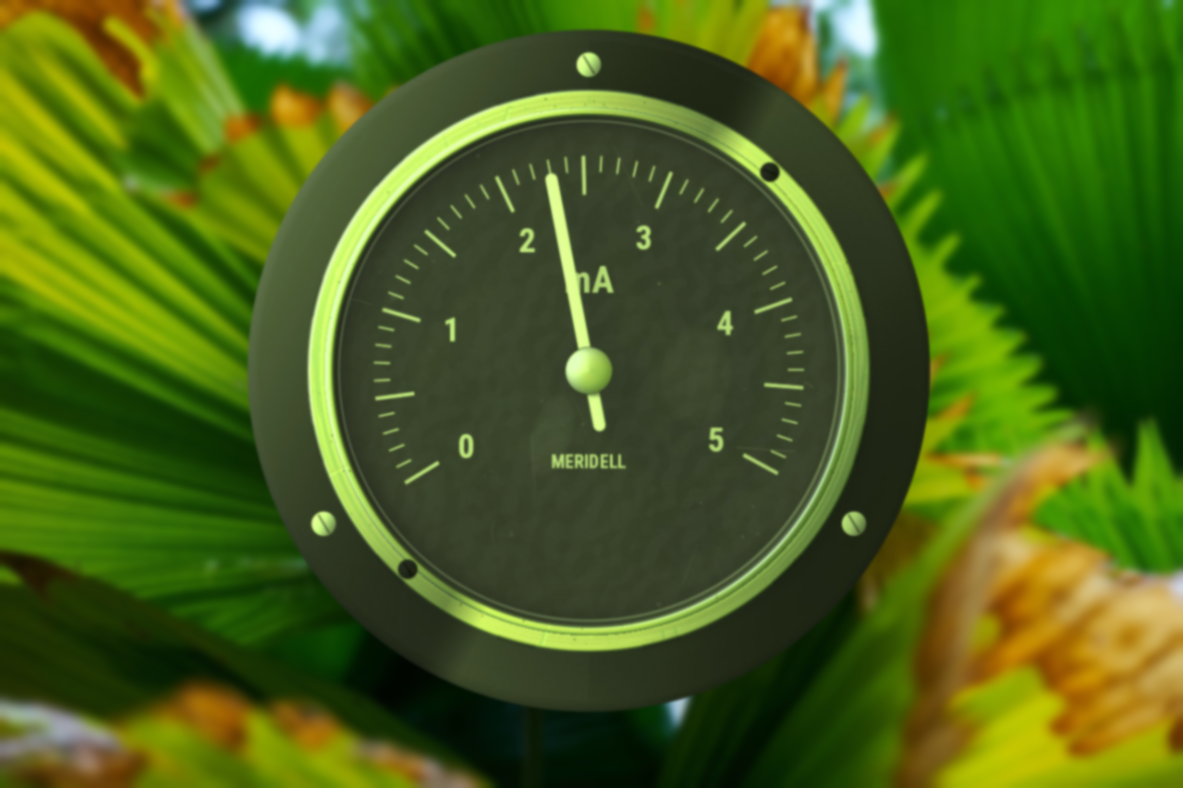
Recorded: 2.3; mA
